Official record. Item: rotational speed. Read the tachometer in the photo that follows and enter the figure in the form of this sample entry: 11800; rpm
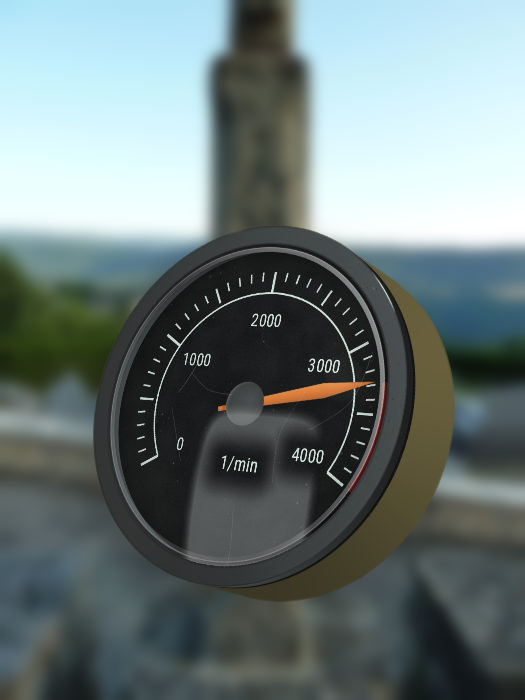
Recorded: 3300; rpm
